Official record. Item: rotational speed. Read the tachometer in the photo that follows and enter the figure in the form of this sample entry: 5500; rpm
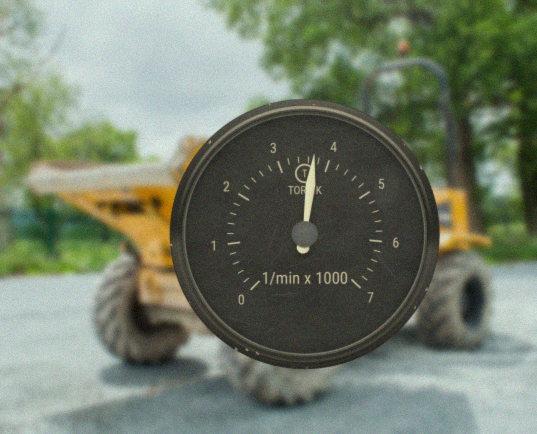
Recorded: 3700; rpm
